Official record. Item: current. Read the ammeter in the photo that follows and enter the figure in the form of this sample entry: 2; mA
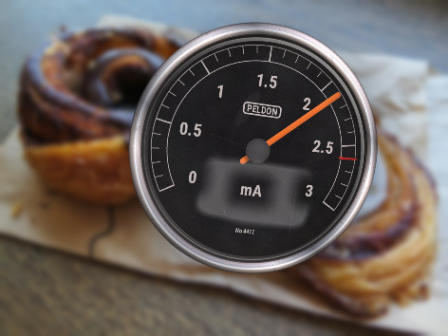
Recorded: 2.1; mA
